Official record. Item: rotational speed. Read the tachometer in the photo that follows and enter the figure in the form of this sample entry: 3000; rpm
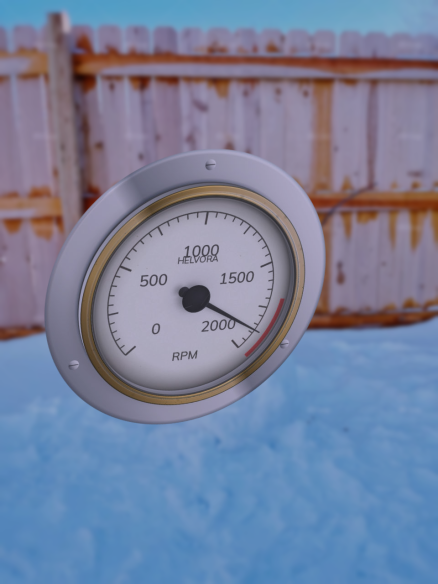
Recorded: 1875; rpm
